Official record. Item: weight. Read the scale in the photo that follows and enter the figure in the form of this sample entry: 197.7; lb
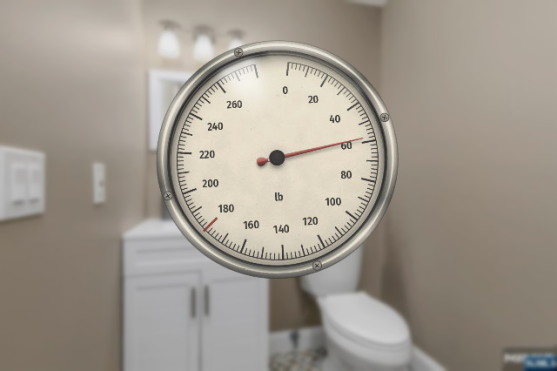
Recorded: 58; lb
